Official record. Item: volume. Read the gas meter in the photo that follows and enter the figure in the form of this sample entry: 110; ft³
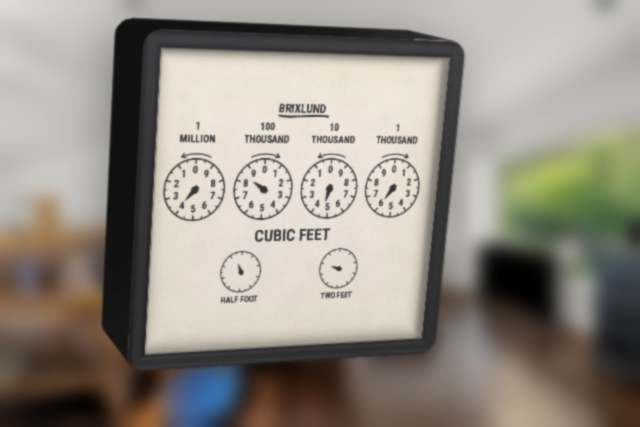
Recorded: 384600; ft³
